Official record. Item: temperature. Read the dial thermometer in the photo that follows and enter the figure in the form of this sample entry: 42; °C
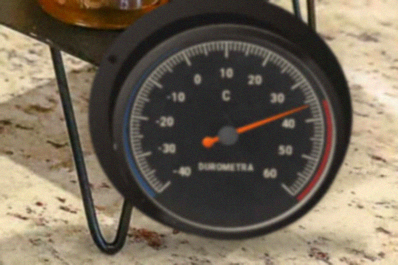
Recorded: 35; °C
